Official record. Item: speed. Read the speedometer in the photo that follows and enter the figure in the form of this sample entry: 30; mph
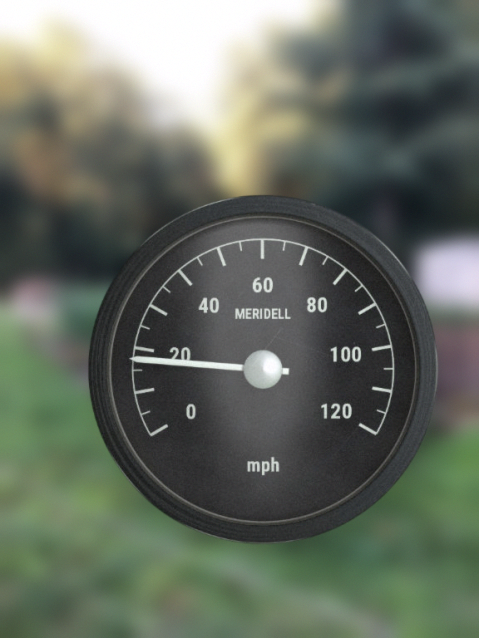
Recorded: 17.5; mph
